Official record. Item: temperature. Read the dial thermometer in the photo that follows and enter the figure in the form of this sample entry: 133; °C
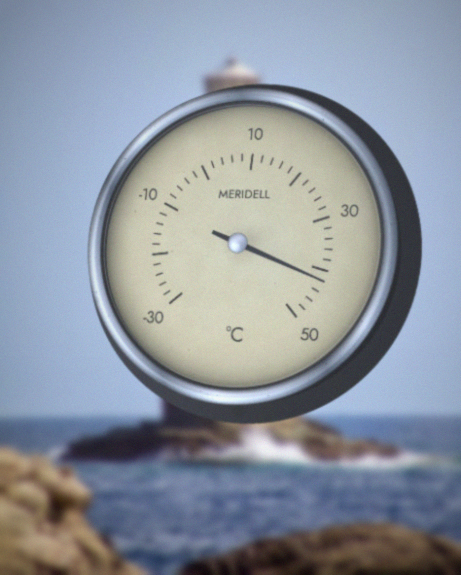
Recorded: 42; °C
